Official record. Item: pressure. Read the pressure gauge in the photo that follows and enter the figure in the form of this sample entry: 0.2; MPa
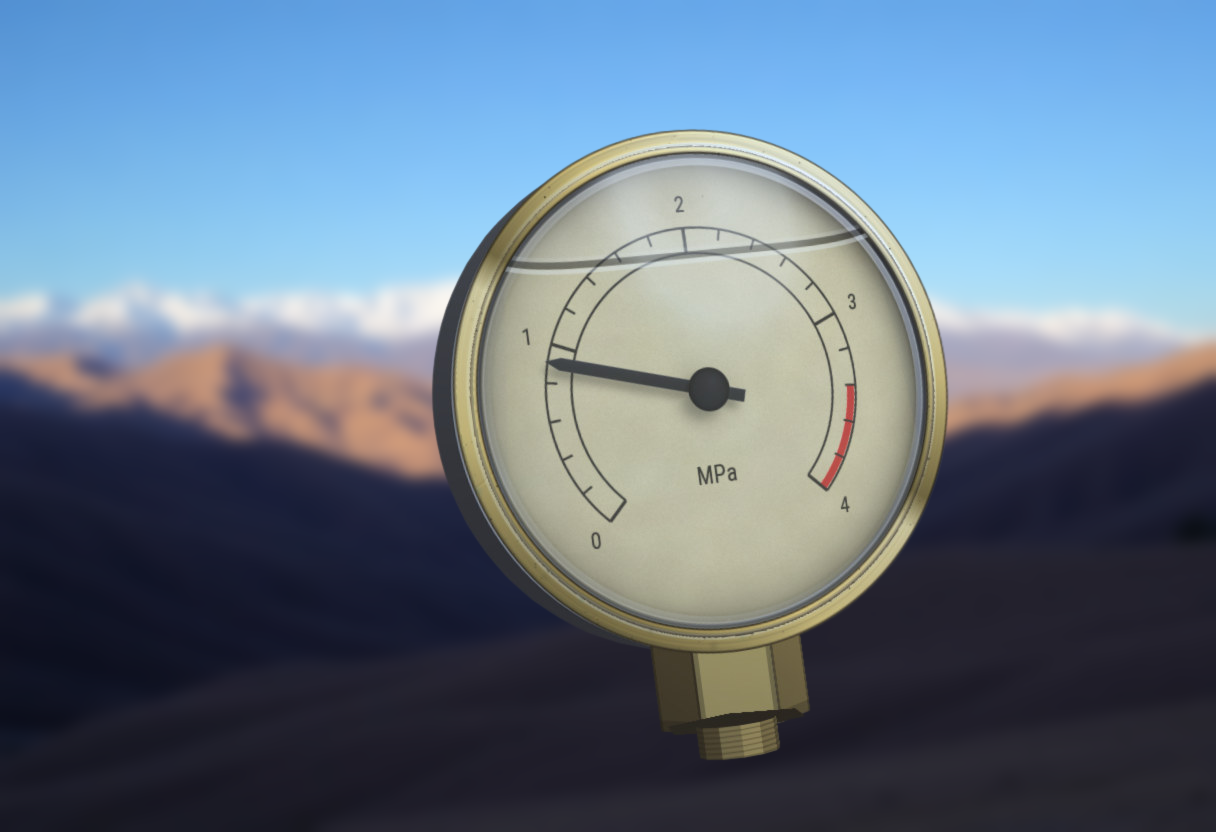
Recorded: 0.9; MPa
